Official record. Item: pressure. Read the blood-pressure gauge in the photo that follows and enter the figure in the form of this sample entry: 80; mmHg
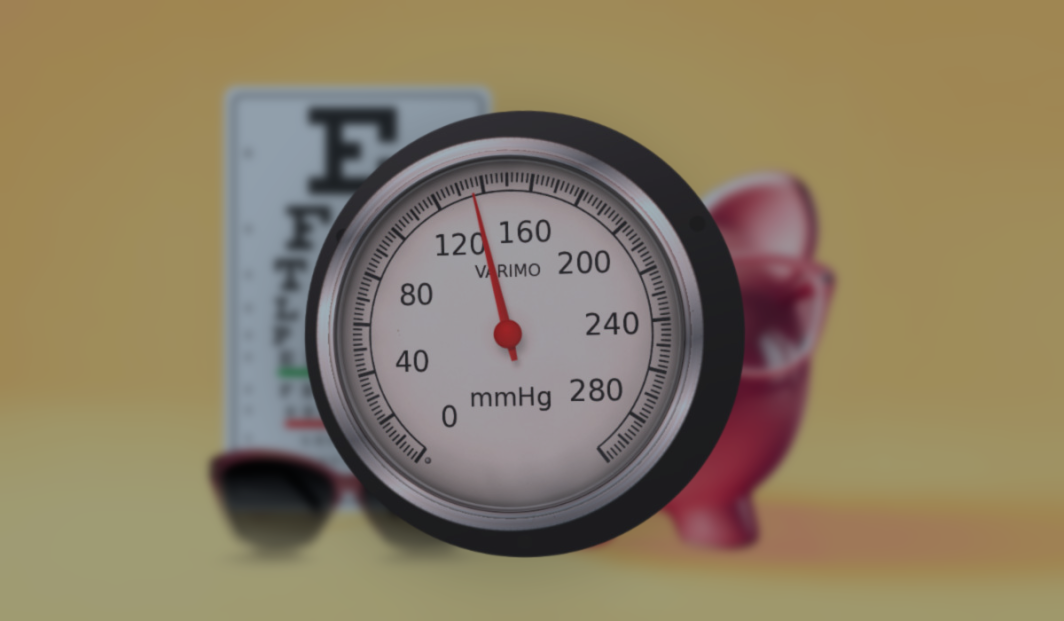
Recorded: 136; mmHg
